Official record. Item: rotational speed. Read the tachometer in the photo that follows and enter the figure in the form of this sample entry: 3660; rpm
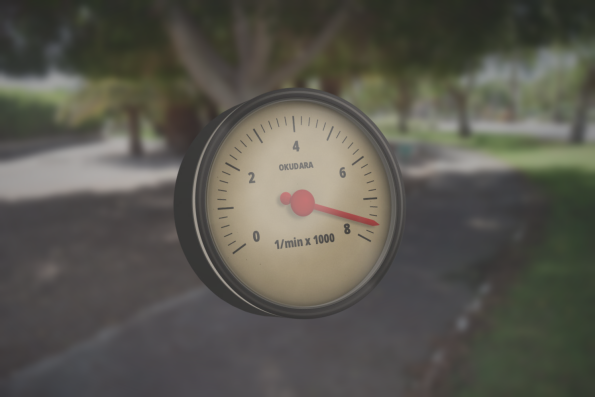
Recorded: 7600; rpm
